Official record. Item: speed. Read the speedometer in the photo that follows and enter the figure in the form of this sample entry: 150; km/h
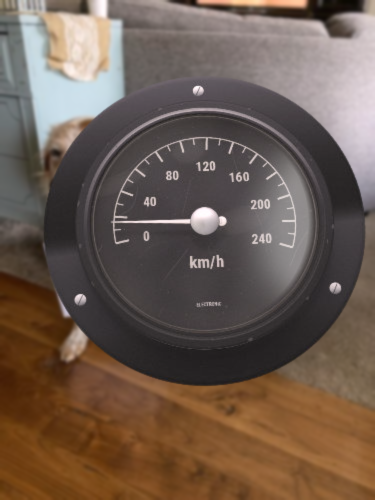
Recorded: 15; km/h
